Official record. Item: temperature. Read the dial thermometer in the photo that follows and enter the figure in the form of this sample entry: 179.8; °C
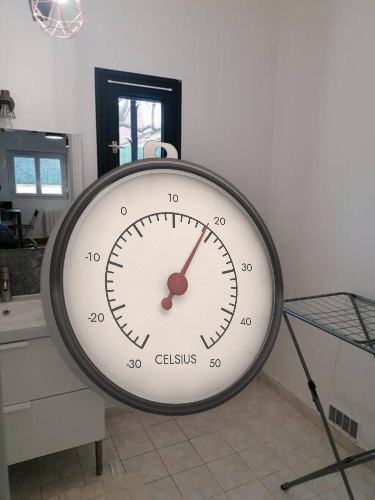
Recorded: 18; °C
